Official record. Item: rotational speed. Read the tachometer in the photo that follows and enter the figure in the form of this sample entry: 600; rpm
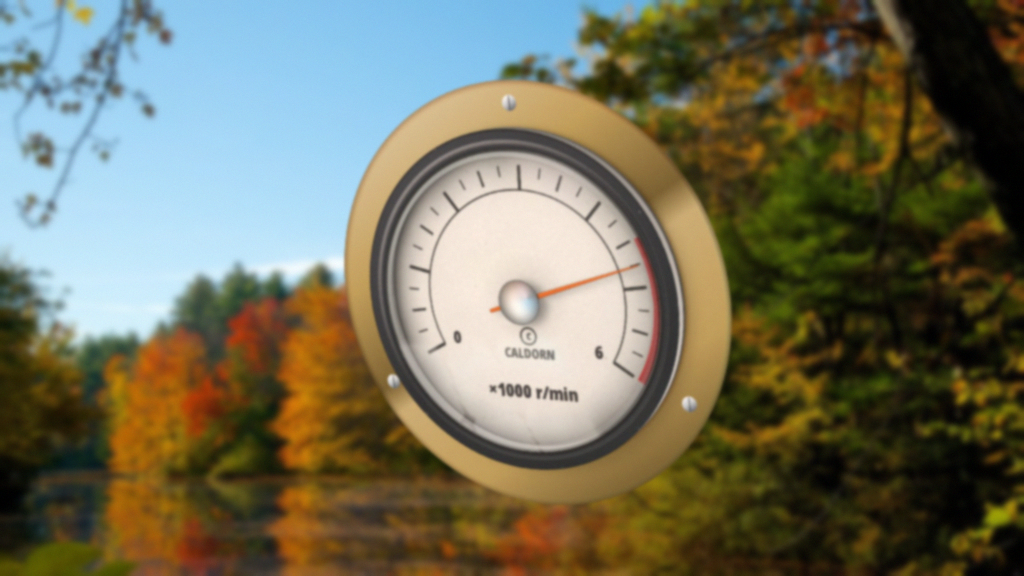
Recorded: 4750; rpm
